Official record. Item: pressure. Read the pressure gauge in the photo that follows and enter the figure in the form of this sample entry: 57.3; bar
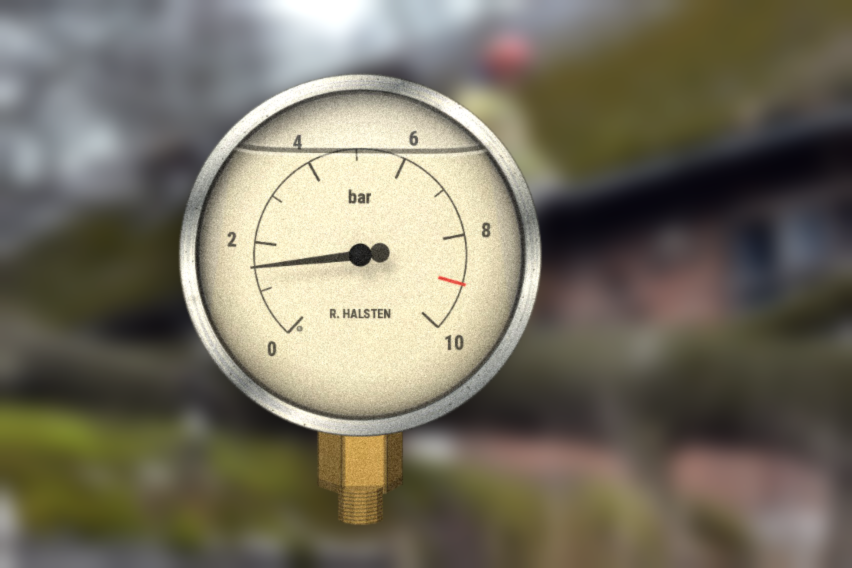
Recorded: 1.5; bar
